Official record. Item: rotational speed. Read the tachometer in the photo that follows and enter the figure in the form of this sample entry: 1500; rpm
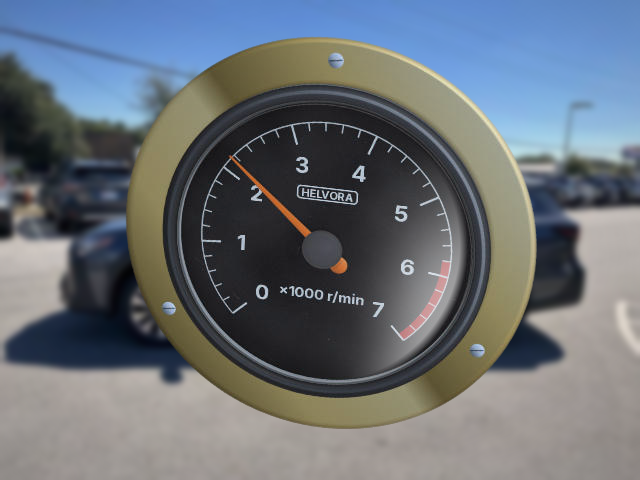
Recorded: 2200; rpm
